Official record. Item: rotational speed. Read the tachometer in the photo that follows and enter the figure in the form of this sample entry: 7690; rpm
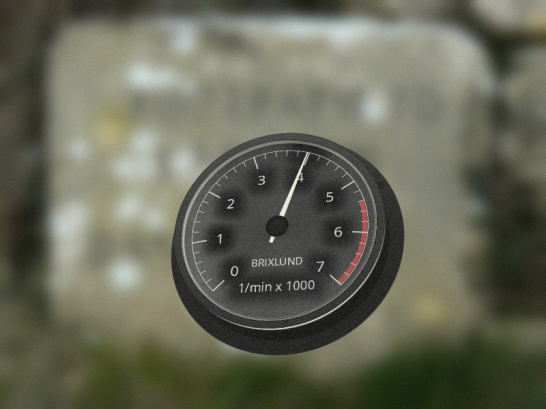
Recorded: 4000; rpm
